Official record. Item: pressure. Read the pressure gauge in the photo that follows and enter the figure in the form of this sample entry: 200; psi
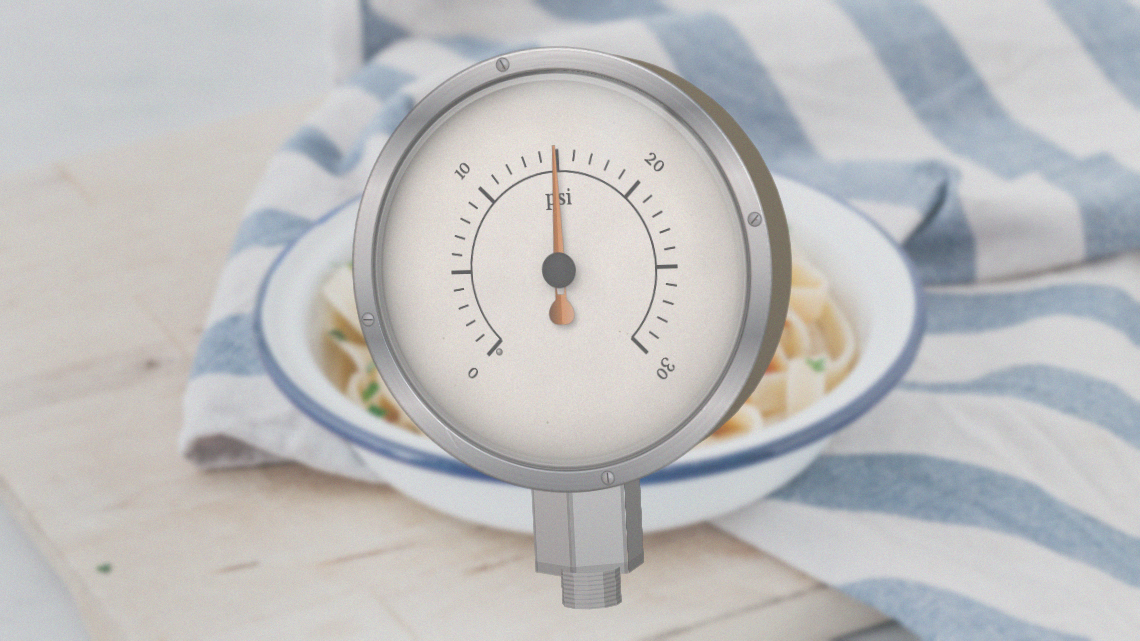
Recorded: 15; psi
